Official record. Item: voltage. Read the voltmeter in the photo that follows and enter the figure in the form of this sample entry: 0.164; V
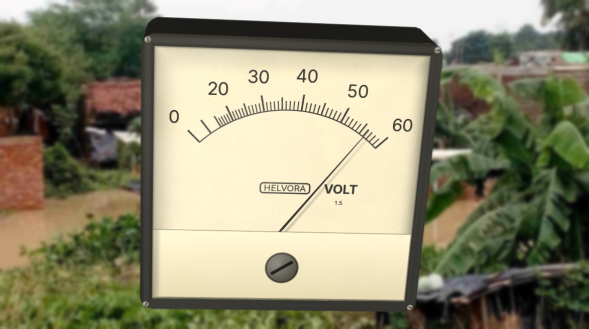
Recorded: 56; V
